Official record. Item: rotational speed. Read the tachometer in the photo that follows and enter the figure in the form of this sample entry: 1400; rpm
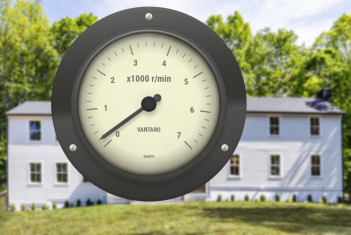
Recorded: 200; rpm
